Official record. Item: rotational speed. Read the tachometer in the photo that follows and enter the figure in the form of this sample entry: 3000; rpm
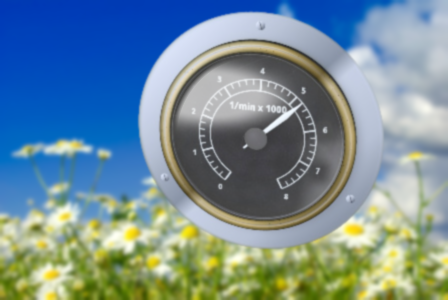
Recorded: 5200; rpm
